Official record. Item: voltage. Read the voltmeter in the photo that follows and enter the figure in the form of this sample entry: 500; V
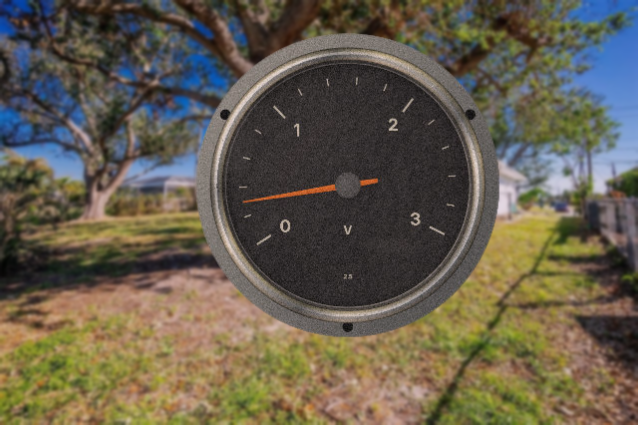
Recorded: 0.3; V
